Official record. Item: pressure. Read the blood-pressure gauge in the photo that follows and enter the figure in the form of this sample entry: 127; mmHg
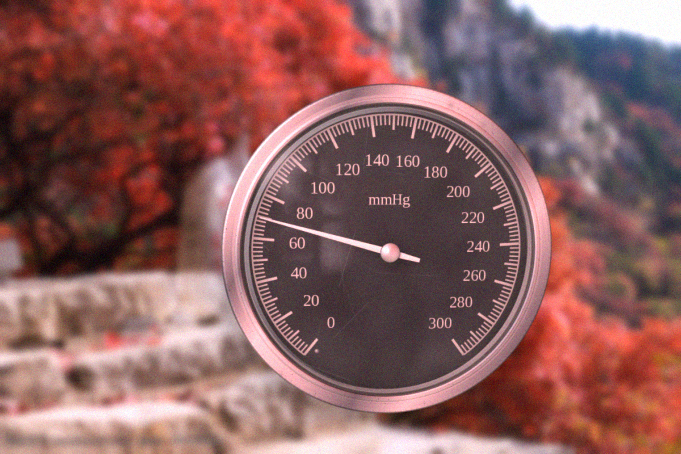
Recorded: 70; mmHg
